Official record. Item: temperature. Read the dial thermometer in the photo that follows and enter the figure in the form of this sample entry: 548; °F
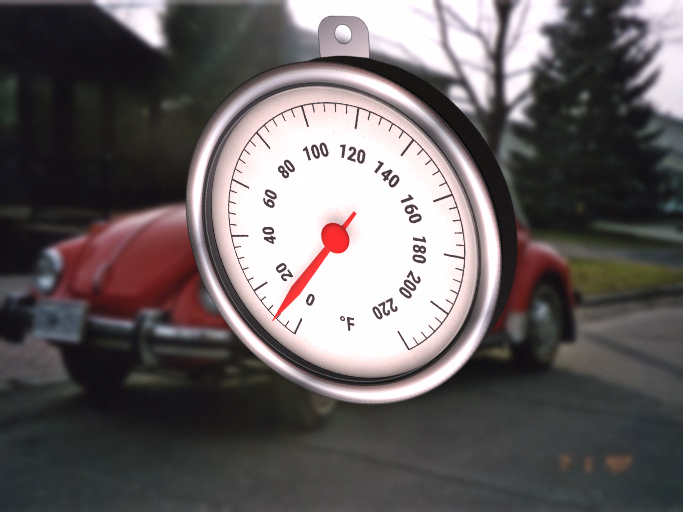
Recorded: 8; °F
